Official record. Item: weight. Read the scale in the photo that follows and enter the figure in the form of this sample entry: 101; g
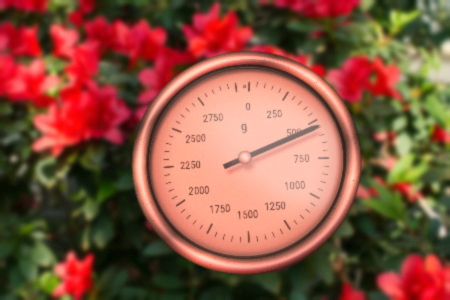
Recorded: 550; g
